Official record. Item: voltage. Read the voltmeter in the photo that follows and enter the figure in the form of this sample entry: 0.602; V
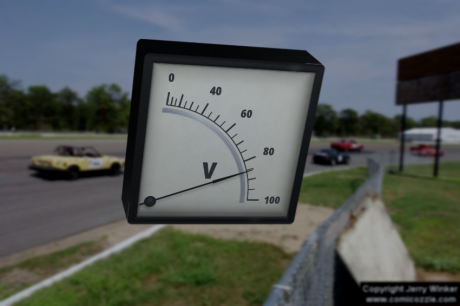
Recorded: 85; V
